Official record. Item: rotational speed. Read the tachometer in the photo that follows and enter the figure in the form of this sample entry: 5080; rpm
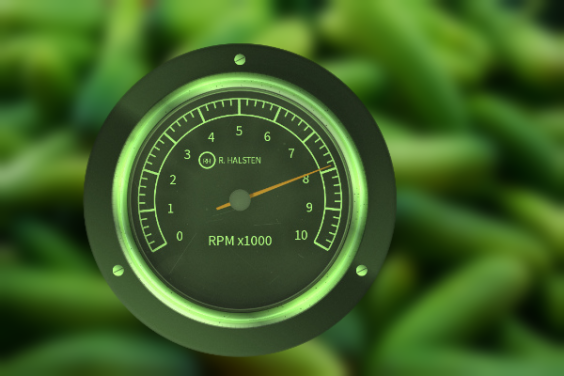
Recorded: 7900; rpm
